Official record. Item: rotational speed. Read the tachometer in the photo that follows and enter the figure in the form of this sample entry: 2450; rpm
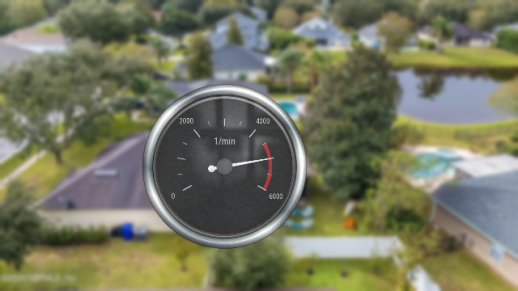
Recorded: 5000; rpm
